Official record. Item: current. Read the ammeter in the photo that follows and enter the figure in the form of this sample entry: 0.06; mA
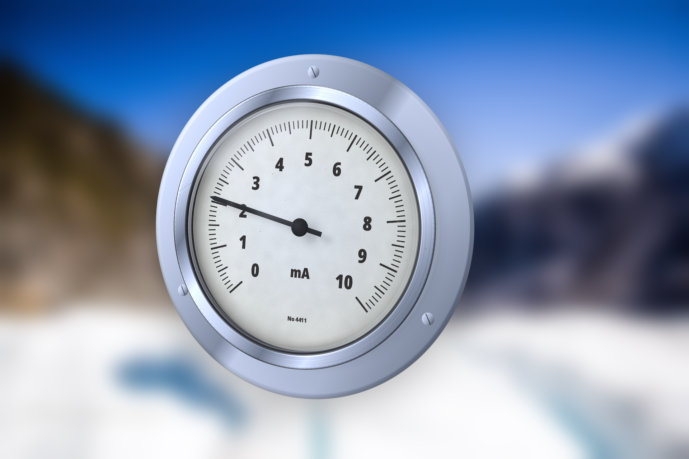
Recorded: 2.1; mA
